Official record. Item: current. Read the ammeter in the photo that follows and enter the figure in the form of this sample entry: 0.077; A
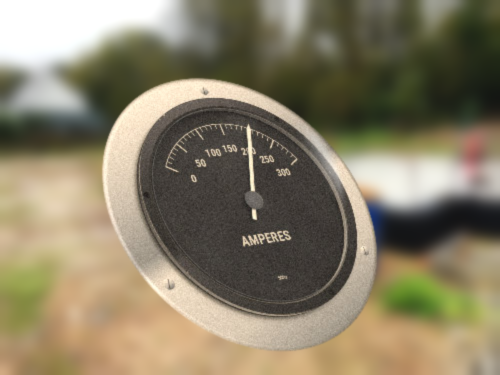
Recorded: 200; A
